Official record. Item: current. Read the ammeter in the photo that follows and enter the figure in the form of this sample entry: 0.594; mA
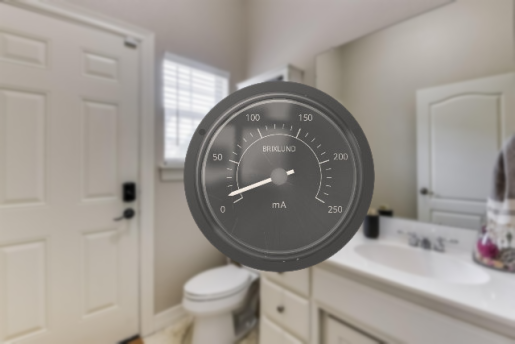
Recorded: 10; mA
